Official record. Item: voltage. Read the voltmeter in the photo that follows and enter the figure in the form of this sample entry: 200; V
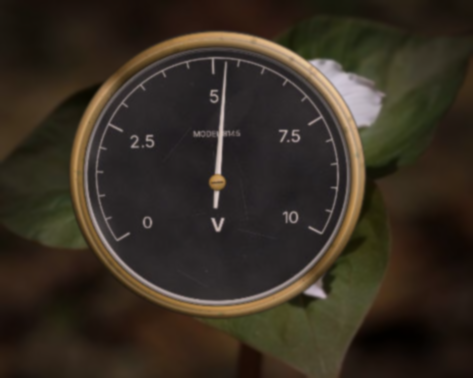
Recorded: 5.25; V
